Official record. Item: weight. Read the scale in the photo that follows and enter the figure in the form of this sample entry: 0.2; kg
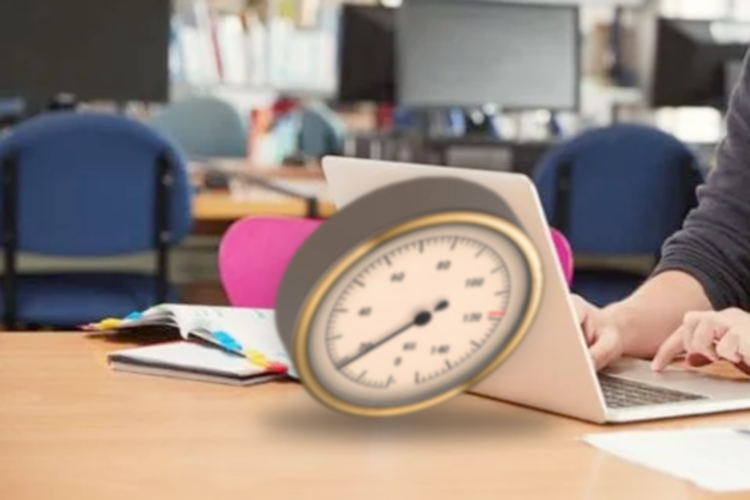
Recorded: 20; kg
